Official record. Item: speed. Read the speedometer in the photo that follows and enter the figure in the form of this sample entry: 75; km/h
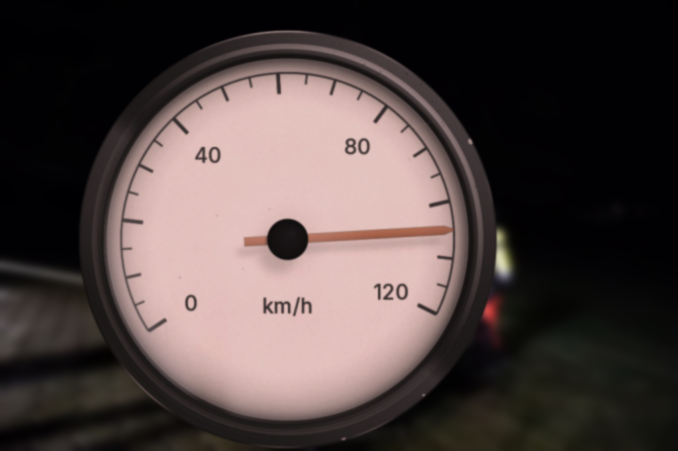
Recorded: 105; km/h
